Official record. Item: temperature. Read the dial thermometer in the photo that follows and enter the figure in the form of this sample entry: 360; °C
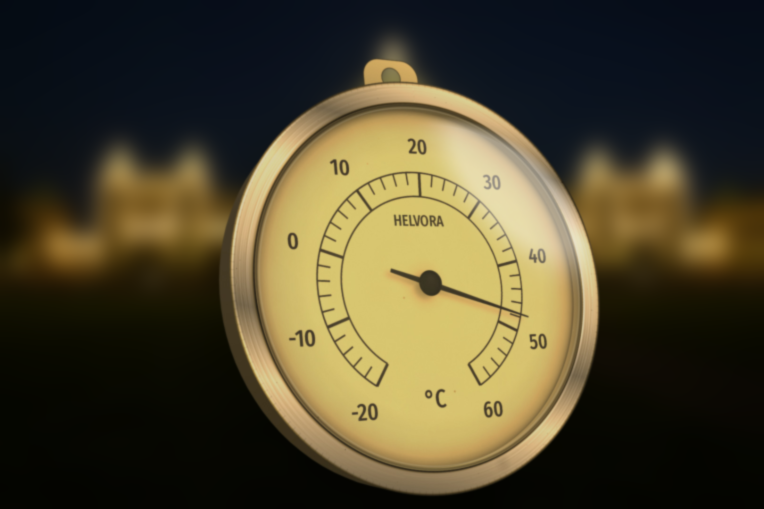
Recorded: 48; °C
